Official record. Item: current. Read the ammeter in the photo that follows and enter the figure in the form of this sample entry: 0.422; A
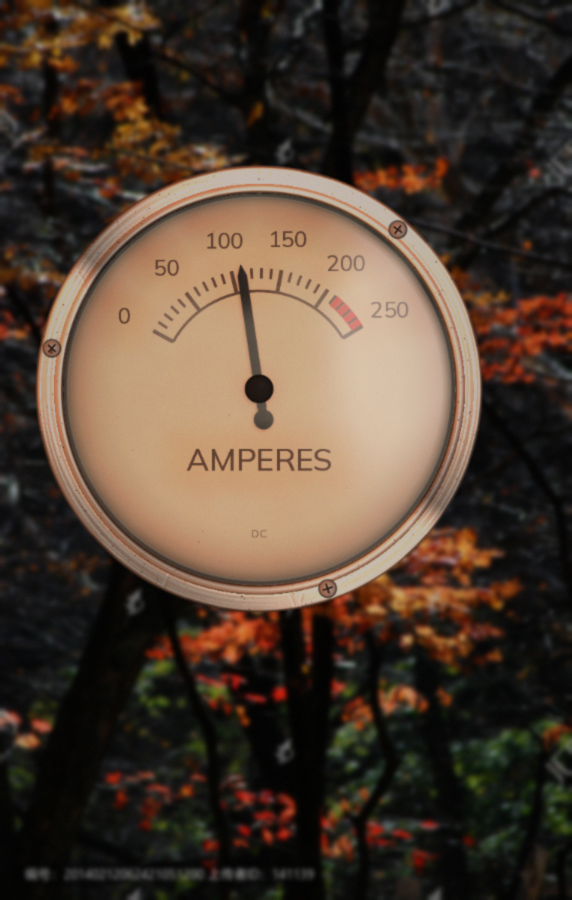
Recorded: 110; A
